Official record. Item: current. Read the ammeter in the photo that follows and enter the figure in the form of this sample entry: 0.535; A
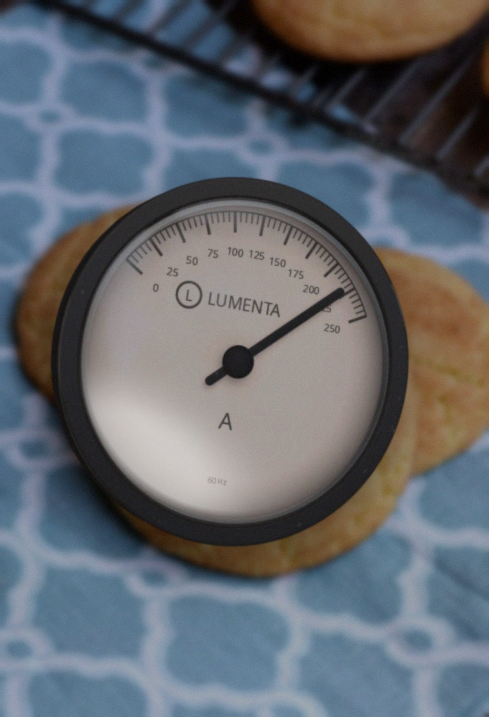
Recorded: 220; A
